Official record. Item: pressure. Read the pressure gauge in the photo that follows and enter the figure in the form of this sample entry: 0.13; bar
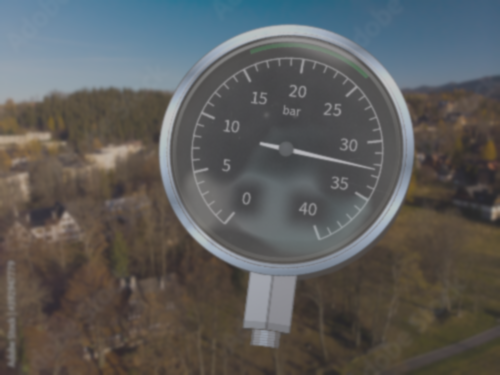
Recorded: 32.5; bar
